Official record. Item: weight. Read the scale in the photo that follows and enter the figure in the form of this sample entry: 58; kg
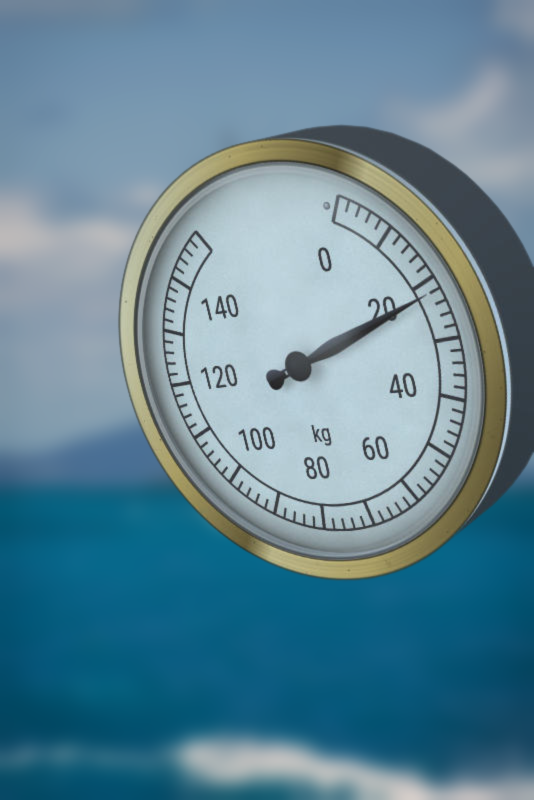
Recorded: 22; kg
